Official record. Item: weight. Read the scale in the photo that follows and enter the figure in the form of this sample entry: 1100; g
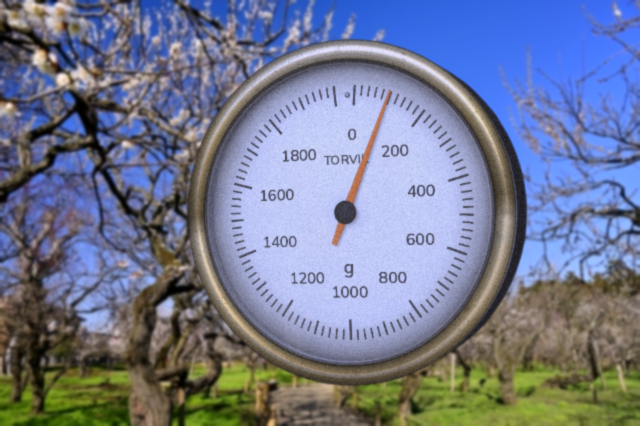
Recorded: 100; g
